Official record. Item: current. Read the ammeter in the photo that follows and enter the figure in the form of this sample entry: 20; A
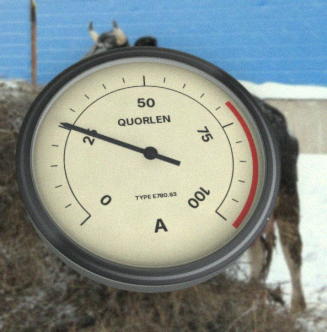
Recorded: 25; A
